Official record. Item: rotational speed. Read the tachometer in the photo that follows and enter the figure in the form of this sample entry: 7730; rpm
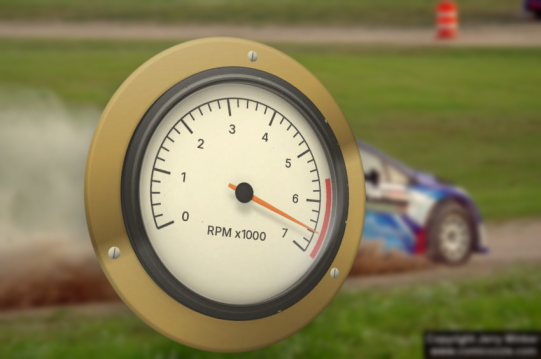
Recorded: 6600; rpm
